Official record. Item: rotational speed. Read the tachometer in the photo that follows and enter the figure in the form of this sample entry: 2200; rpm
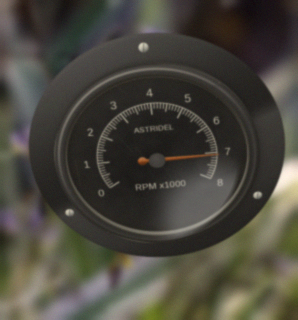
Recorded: 7000; rpm
